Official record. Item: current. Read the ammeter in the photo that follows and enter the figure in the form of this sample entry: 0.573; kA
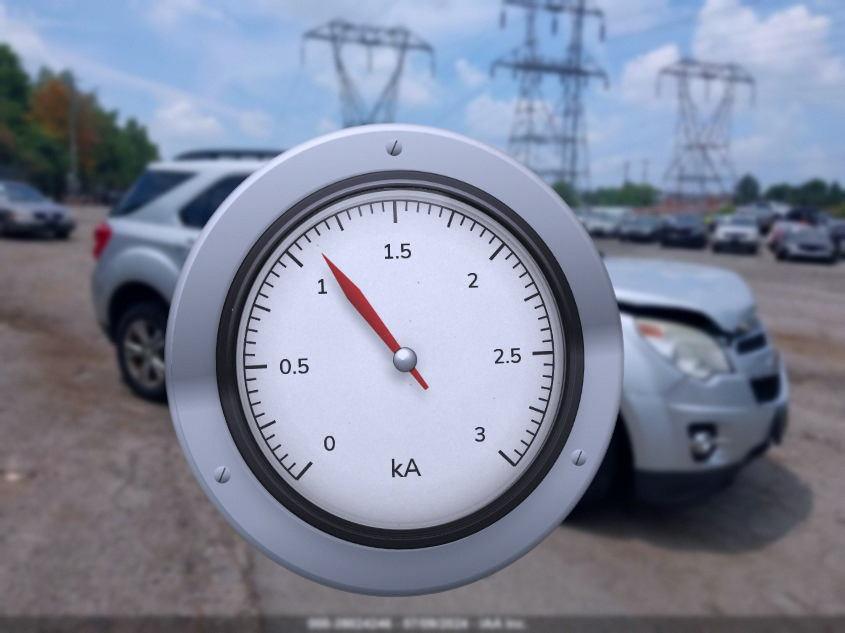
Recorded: 1.1; kA
